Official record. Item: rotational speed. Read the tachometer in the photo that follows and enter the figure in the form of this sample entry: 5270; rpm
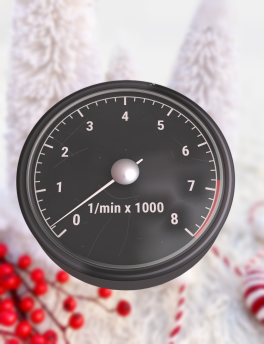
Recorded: 200; rpm
